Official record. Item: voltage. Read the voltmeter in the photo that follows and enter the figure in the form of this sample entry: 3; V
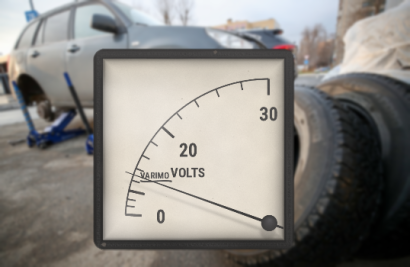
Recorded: 13; V
